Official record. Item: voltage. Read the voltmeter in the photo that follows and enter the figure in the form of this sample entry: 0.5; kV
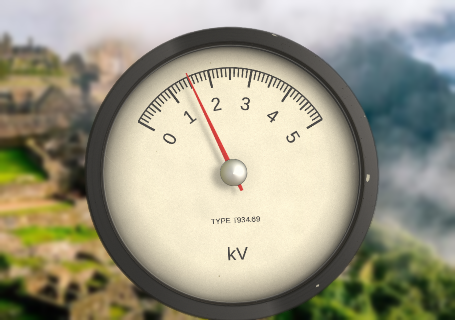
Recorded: 1.5; kV
